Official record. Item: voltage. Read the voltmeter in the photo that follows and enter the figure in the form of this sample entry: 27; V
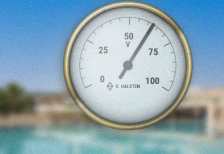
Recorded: 62.5; V
